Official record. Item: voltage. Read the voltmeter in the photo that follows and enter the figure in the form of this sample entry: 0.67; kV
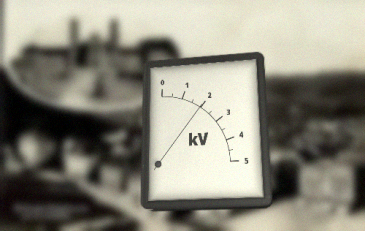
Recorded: 2; kV
